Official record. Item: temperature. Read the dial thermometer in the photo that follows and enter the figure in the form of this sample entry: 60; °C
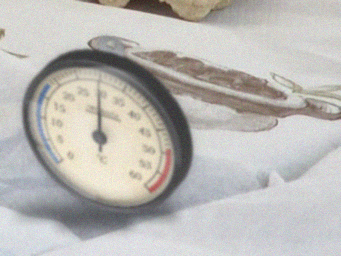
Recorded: 30; °C
